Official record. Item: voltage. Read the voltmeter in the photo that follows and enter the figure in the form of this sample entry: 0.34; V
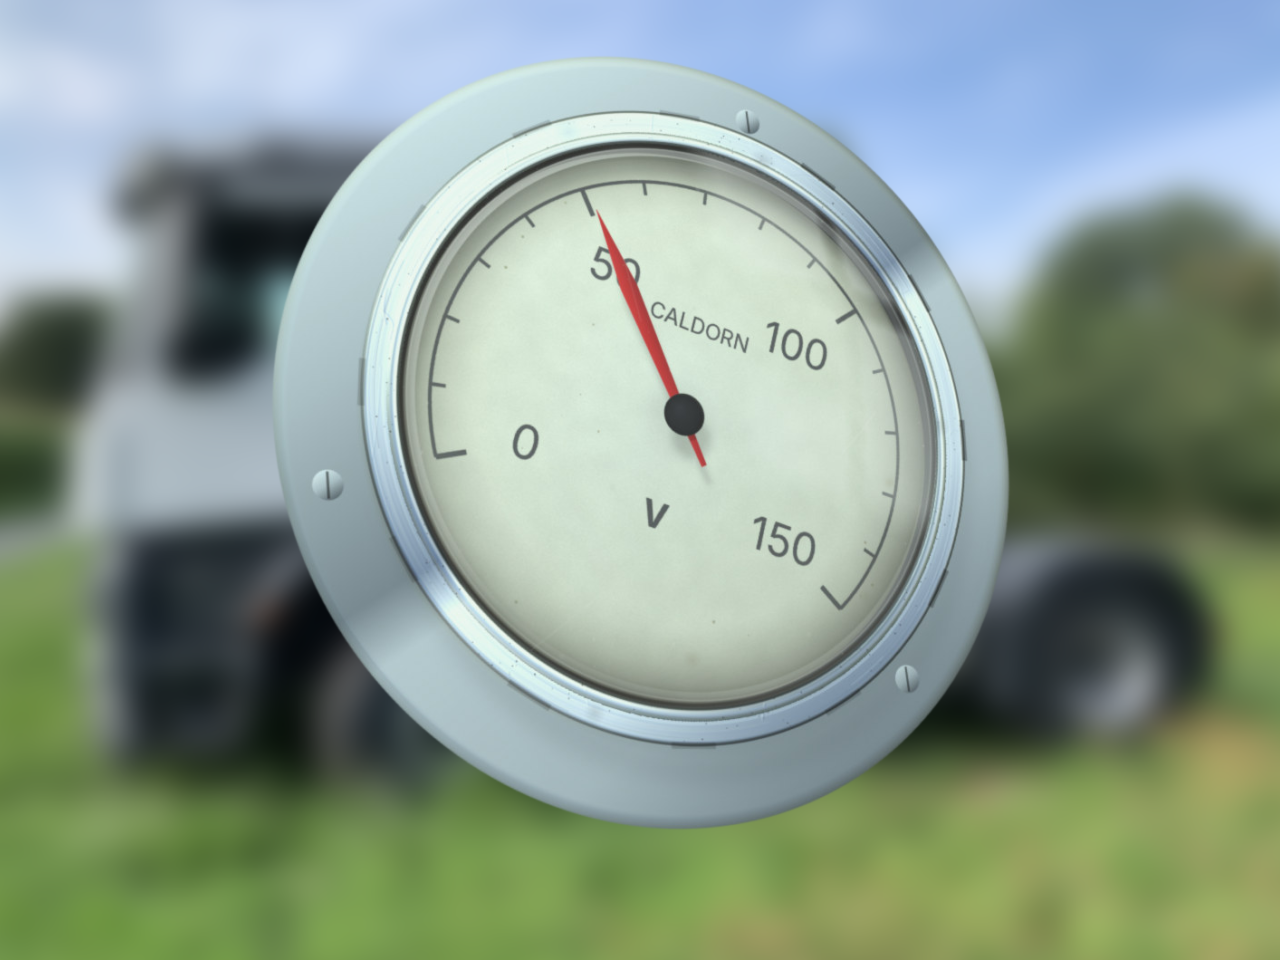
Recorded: 50; V
